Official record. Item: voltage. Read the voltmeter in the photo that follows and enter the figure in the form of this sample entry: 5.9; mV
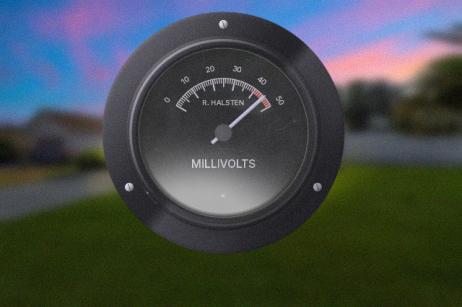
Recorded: 45; mV
